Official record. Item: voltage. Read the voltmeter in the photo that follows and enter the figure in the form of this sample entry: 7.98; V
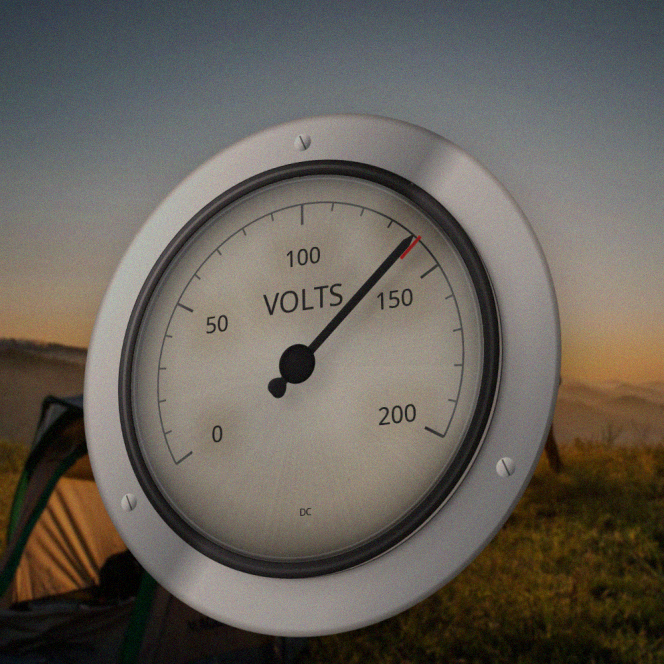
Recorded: 140; V
